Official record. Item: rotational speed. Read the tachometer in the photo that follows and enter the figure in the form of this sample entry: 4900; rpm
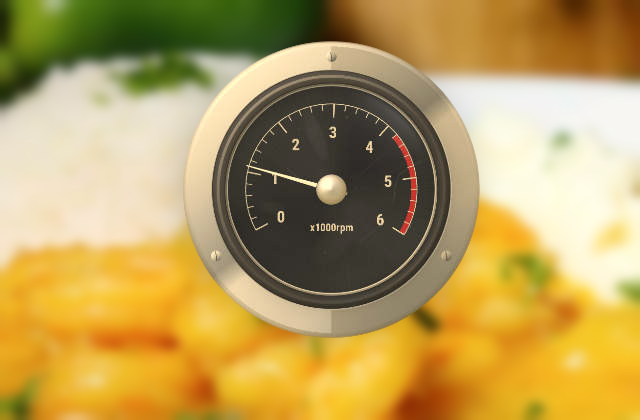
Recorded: 1100; rpm
